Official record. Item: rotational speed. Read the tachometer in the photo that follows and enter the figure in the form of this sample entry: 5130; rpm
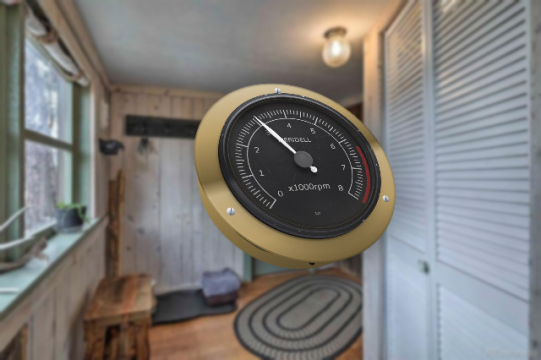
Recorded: 3000; rpm
